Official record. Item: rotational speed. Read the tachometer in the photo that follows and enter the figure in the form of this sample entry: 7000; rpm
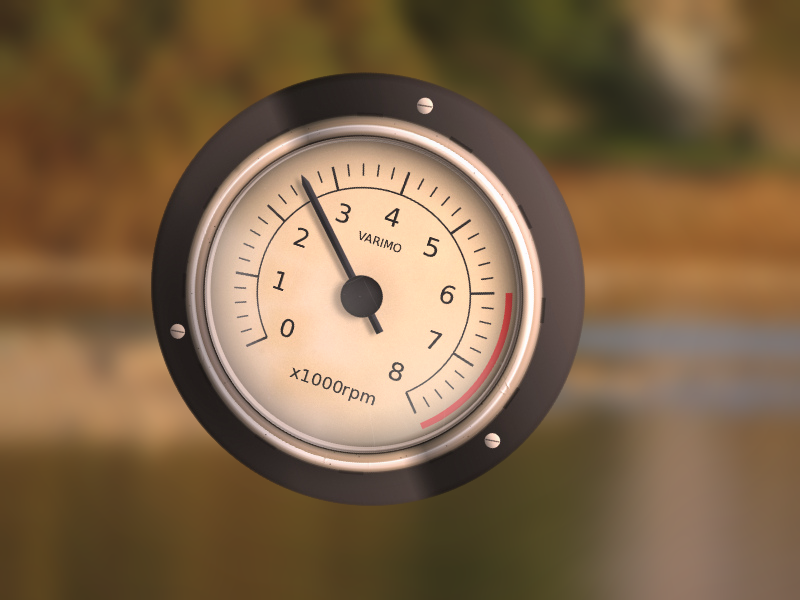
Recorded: 2600; rpm
